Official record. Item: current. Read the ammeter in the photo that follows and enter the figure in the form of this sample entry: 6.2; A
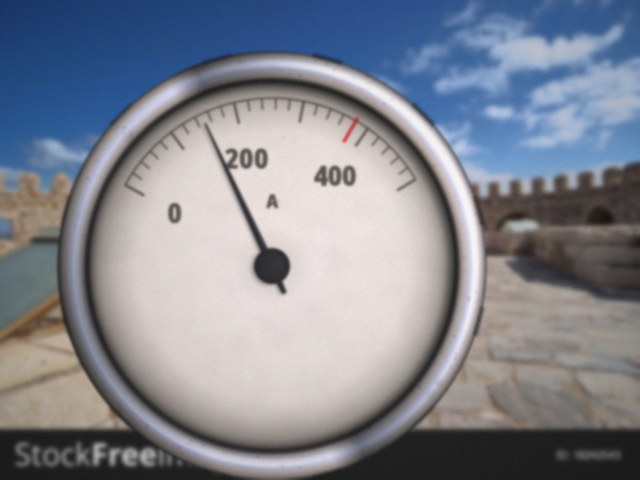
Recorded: 150; A
